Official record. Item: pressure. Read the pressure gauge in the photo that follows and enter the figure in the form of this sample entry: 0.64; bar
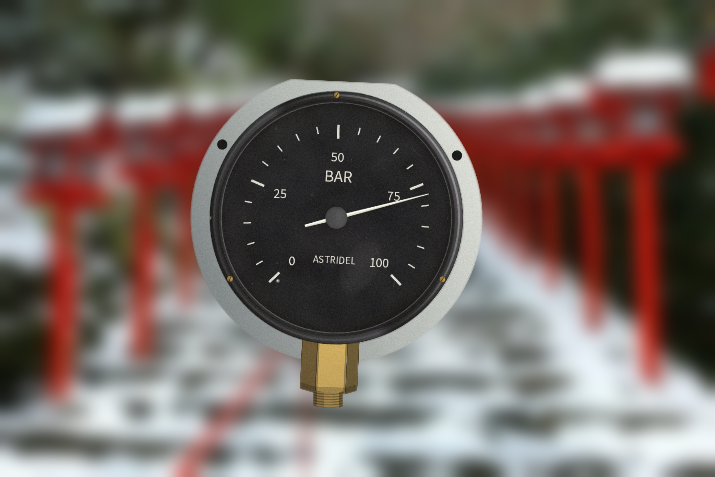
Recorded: 77.5; bar
